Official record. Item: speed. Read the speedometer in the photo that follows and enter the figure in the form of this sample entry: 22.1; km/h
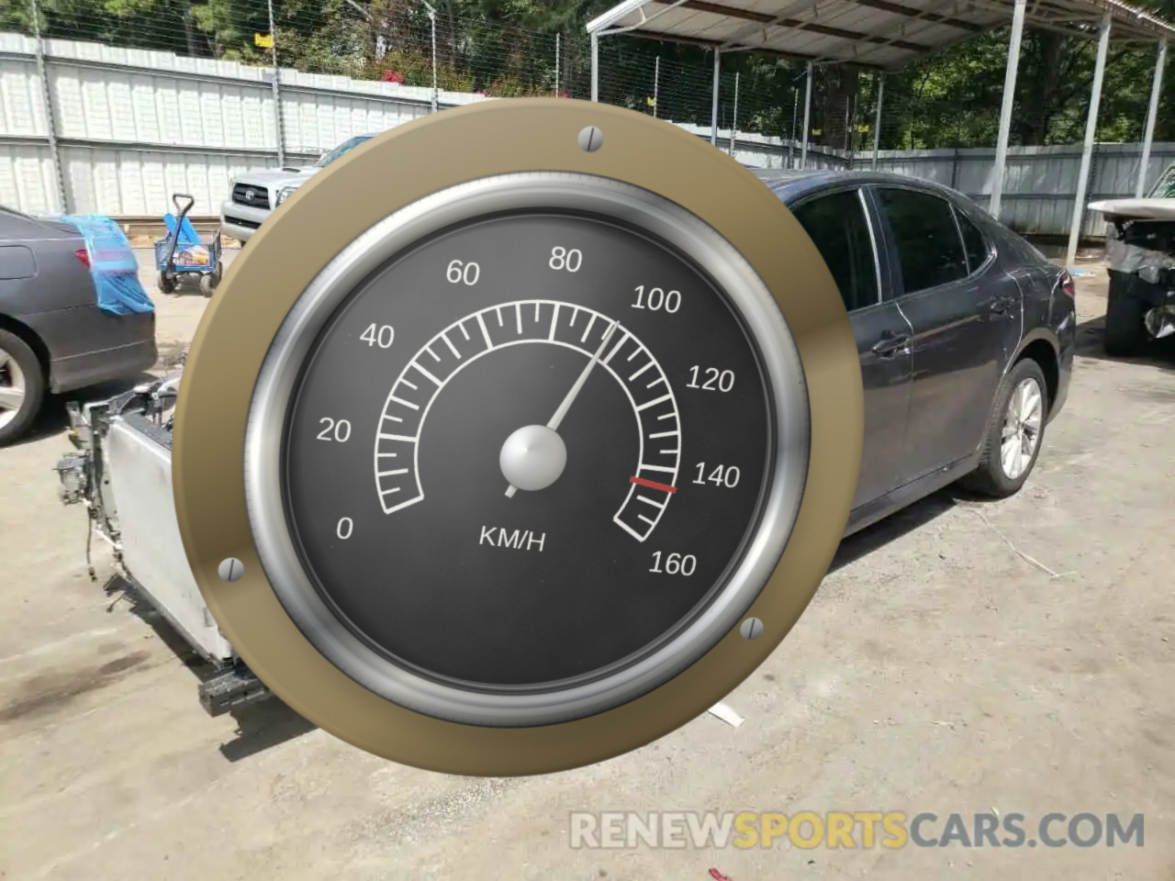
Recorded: 95; km/h
